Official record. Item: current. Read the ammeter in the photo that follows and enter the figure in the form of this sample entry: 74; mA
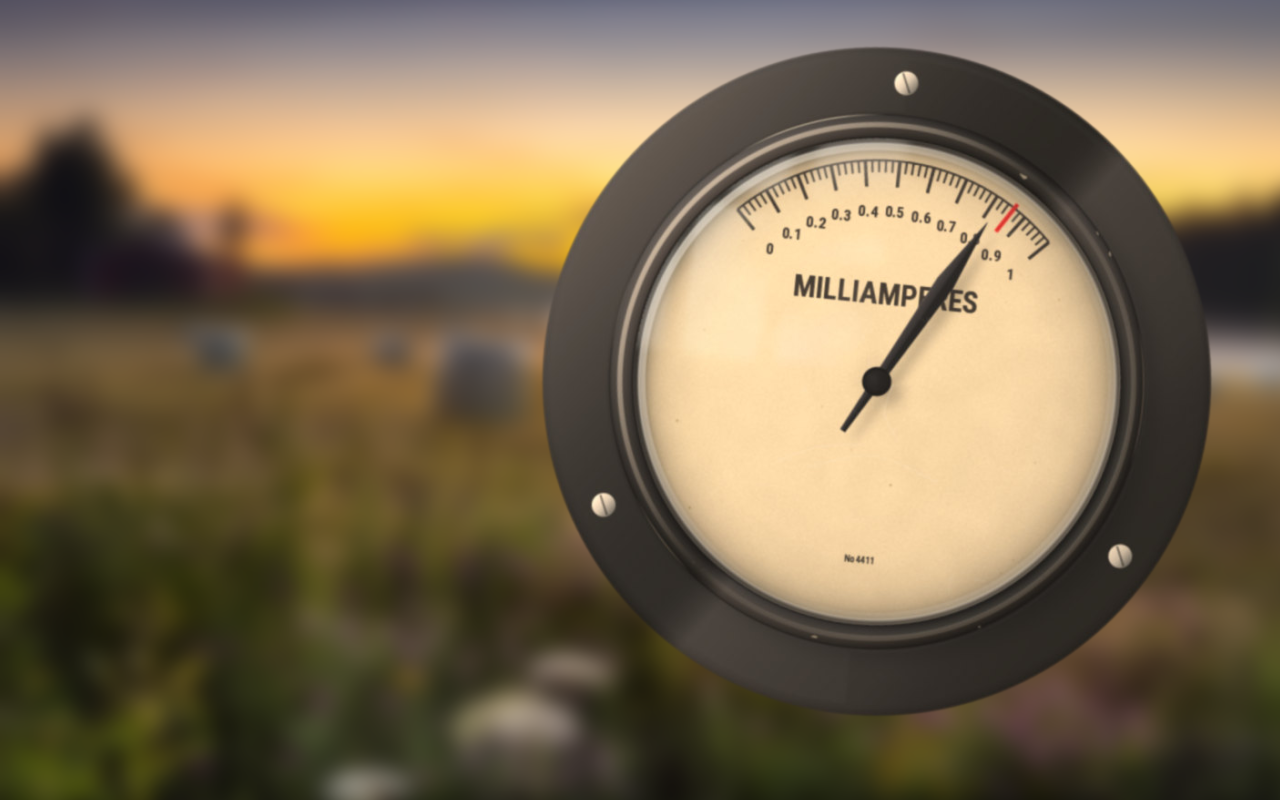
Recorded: 0.82; mA
